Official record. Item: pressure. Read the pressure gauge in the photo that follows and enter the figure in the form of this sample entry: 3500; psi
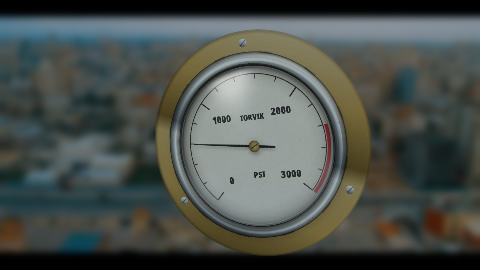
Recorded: 600; psi
